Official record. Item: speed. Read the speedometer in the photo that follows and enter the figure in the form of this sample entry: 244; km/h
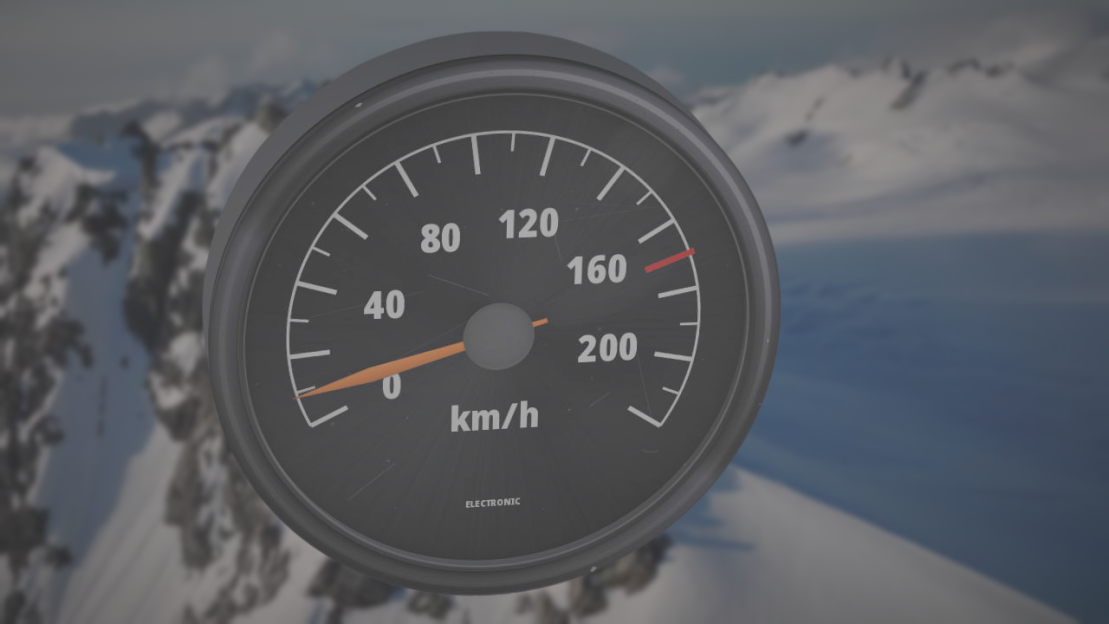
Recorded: 10; km/h
